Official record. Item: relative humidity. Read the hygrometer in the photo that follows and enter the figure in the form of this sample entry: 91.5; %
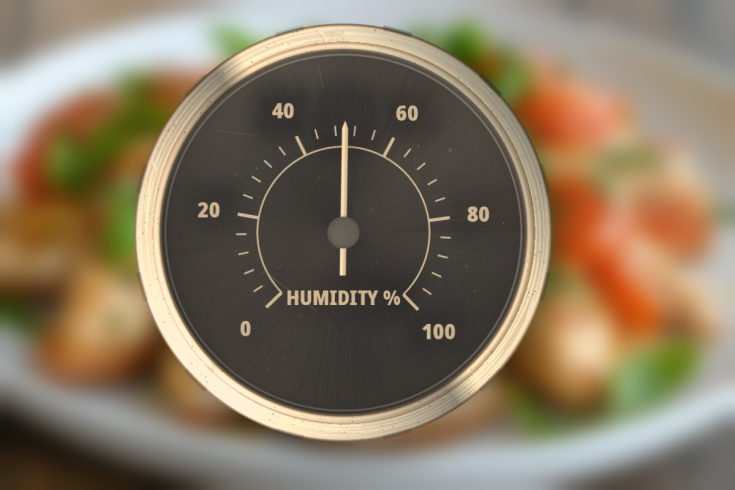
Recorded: 50; %
